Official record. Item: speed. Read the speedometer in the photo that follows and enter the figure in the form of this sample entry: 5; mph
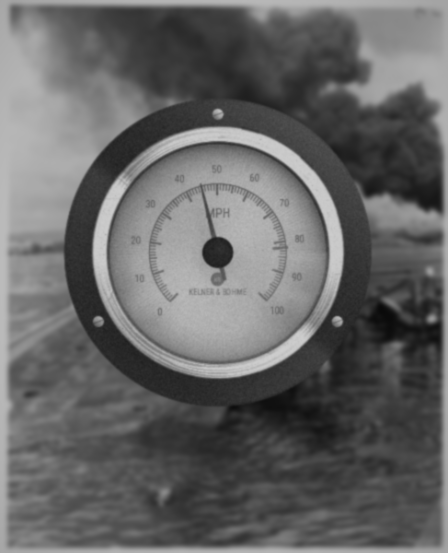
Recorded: 45; mph
